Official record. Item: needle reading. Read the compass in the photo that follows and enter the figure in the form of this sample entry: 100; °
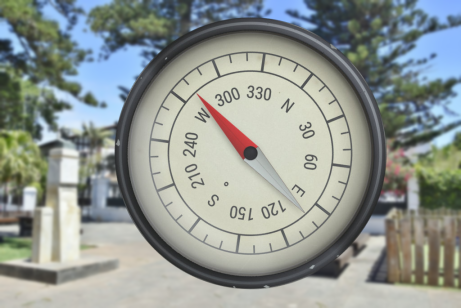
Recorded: 280; °
